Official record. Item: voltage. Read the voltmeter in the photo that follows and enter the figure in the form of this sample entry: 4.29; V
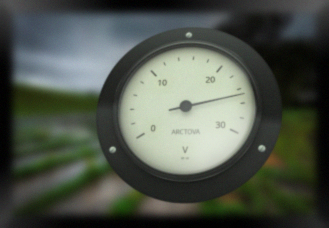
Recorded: 25; V
